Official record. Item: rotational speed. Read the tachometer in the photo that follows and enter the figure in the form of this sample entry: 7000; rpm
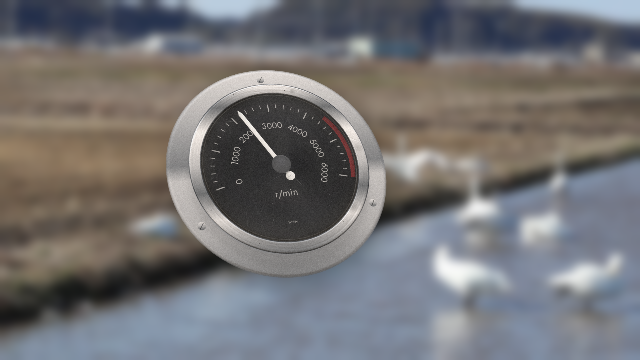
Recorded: 2200; rpm
